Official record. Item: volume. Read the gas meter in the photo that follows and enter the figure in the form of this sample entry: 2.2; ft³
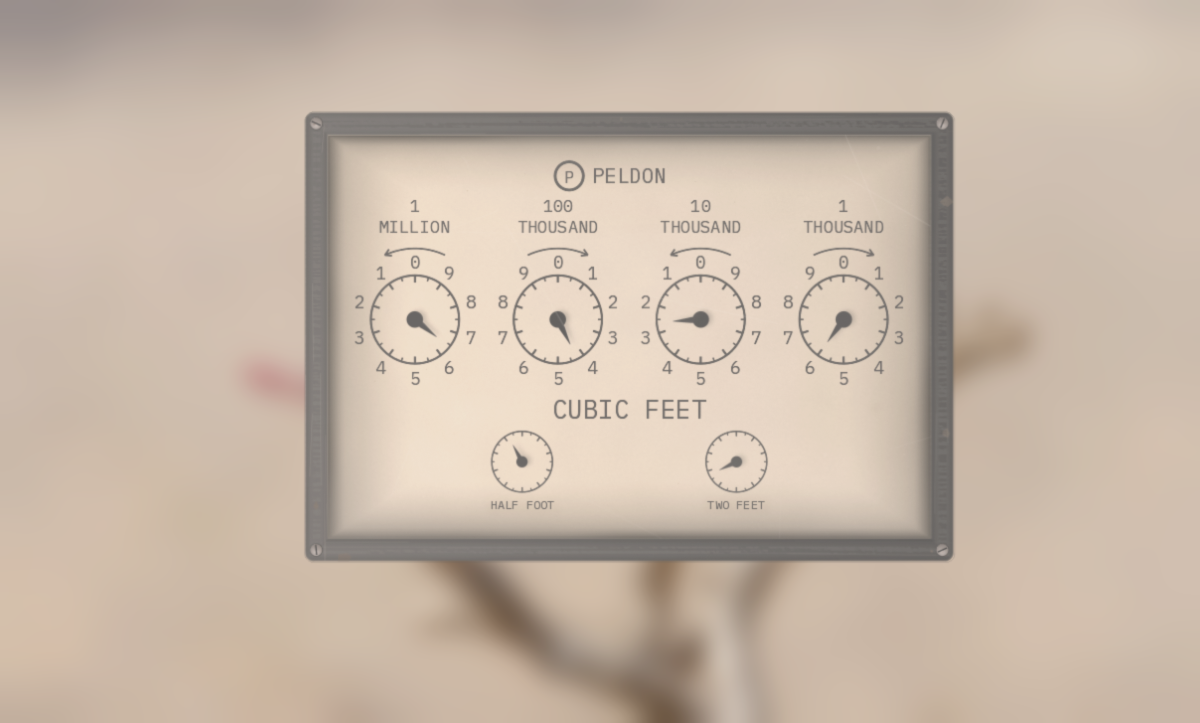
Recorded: 642600; ft³
